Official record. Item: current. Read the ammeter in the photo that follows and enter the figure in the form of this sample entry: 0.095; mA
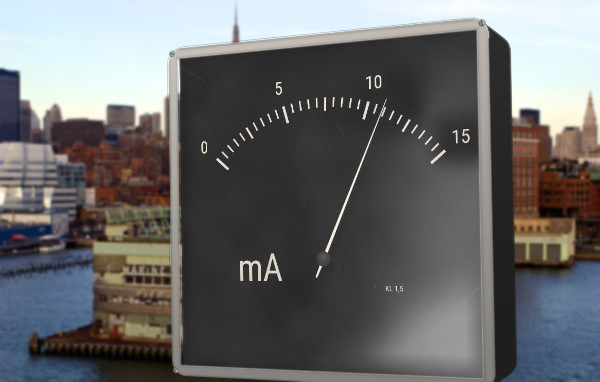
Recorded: 11; mA
